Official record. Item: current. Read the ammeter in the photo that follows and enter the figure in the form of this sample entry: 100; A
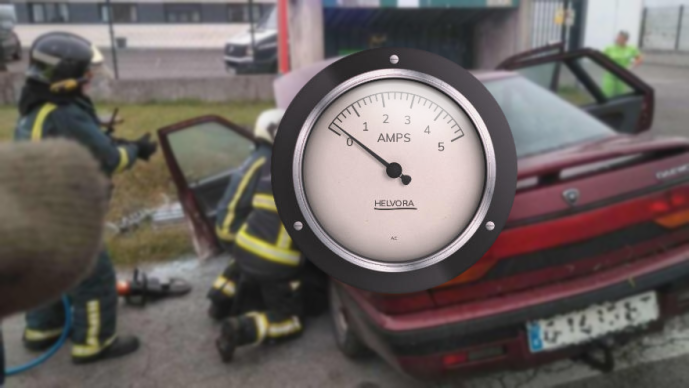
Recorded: 0.2; A
